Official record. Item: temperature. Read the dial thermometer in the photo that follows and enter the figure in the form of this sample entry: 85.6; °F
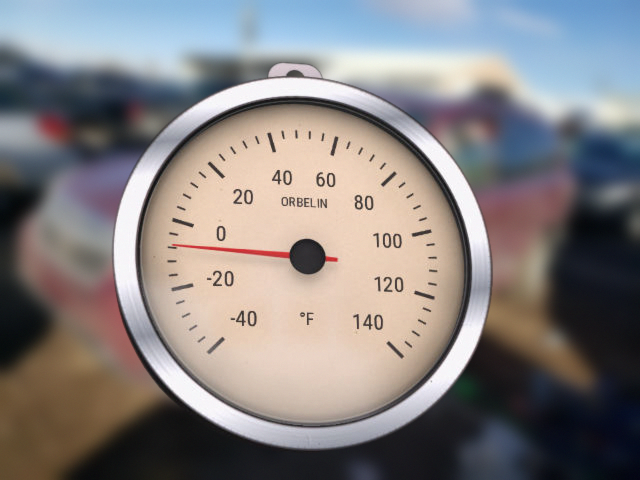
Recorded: -8; °F
